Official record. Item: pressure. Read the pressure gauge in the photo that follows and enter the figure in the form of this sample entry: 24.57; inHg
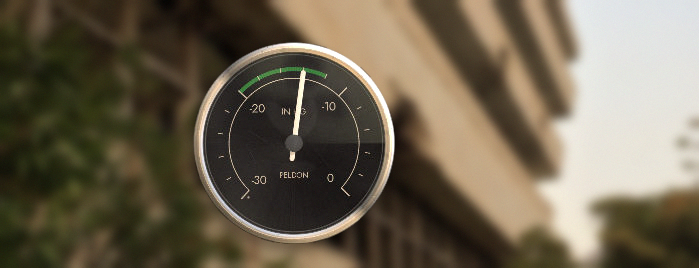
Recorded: -14; inHg
